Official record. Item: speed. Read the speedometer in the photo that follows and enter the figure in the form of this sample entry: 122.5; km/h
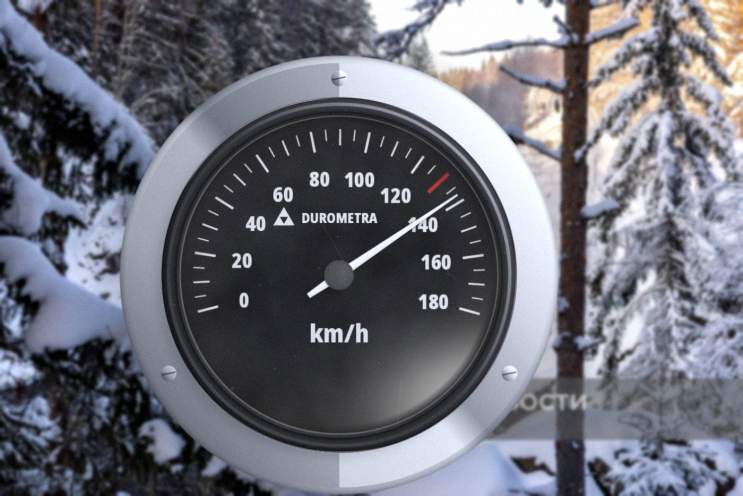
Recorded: 137.5; km/h
